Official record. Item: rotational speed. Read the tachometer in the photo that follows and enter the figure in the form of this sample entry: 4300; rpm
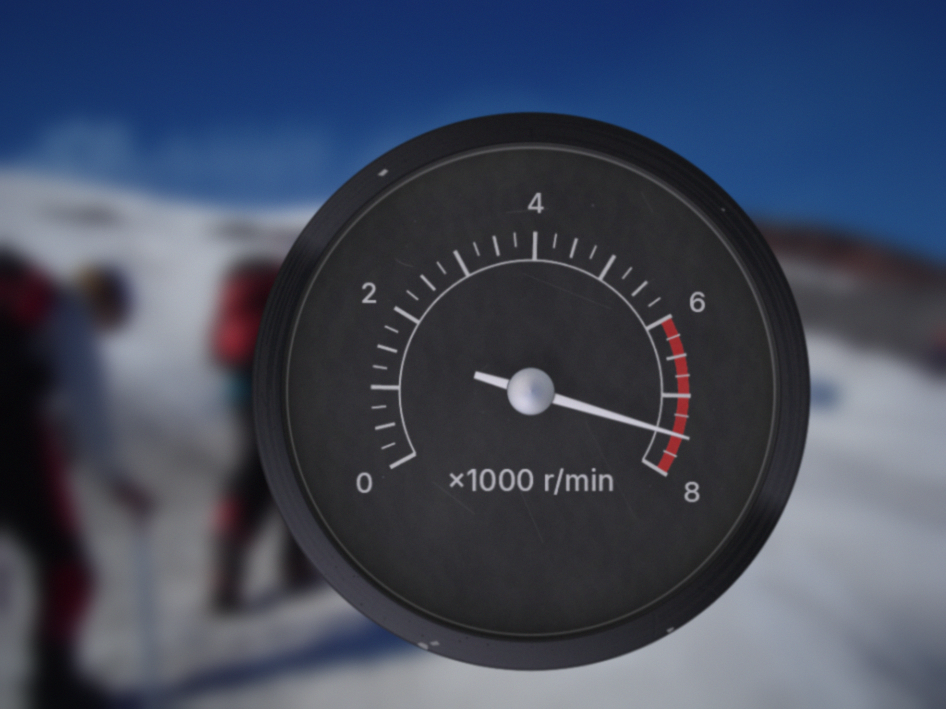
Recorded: 7500; rpm
